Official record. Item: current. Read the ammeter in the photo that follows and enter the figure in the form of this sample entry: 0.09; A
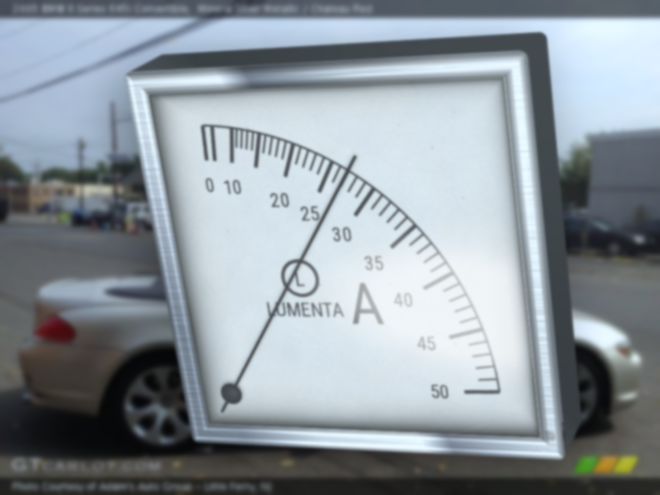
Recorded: 27; A
